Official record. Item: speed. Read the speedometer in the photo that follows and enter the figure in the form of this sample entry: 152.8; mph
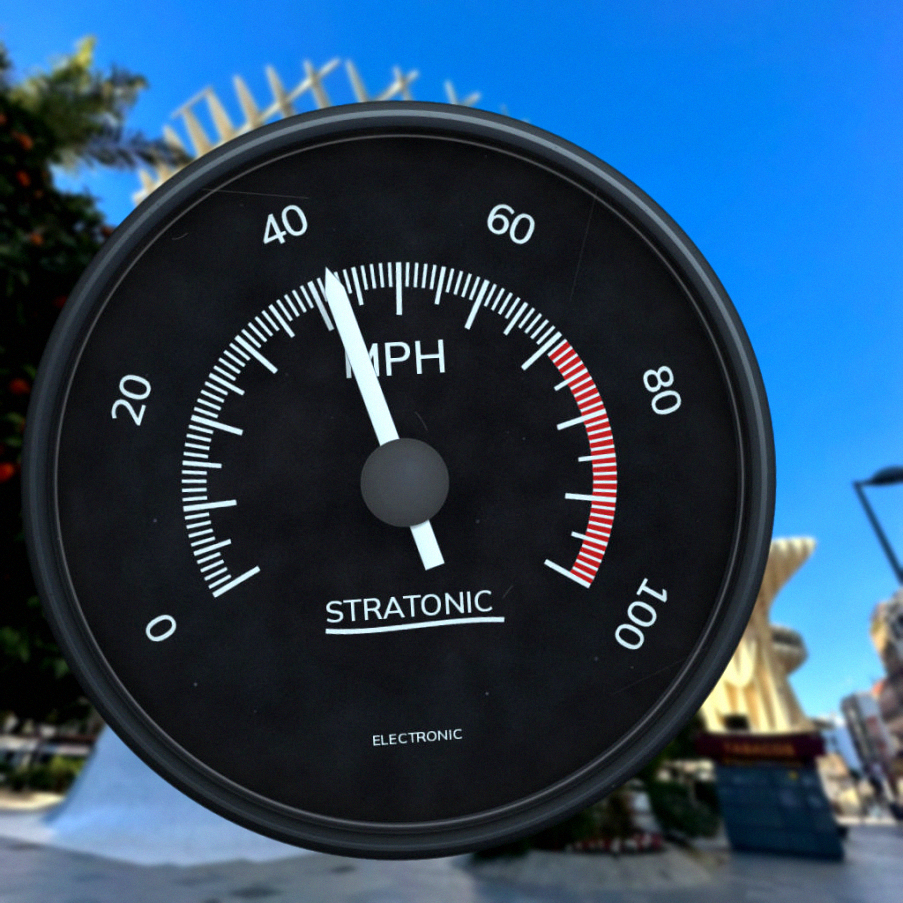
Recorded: 42; mph
